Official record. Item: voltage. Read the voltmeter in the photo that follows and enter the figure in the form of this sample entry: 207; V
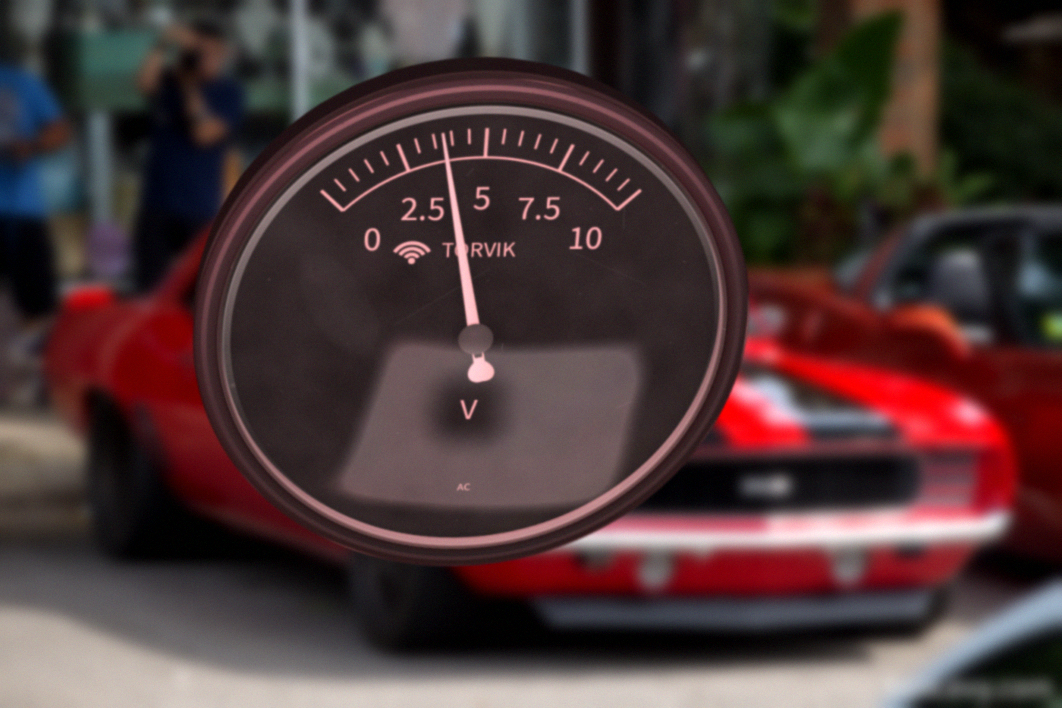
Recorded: 3.75; V
